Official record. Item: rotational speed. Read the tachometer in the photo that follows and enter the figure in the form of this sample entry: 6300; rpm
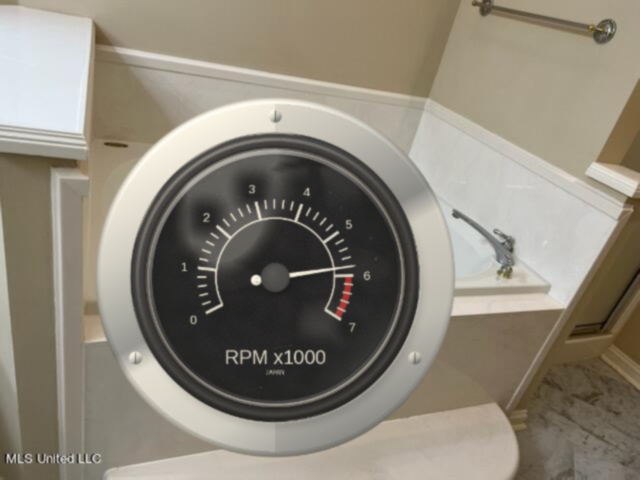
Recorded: 5800; rpm
